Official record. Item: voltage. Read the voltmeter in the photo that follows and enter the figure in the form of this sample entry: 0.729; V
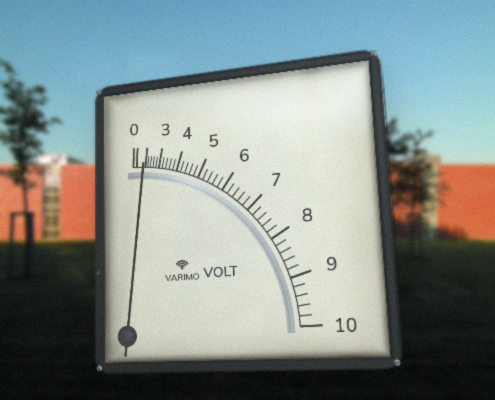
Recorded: 2; V
